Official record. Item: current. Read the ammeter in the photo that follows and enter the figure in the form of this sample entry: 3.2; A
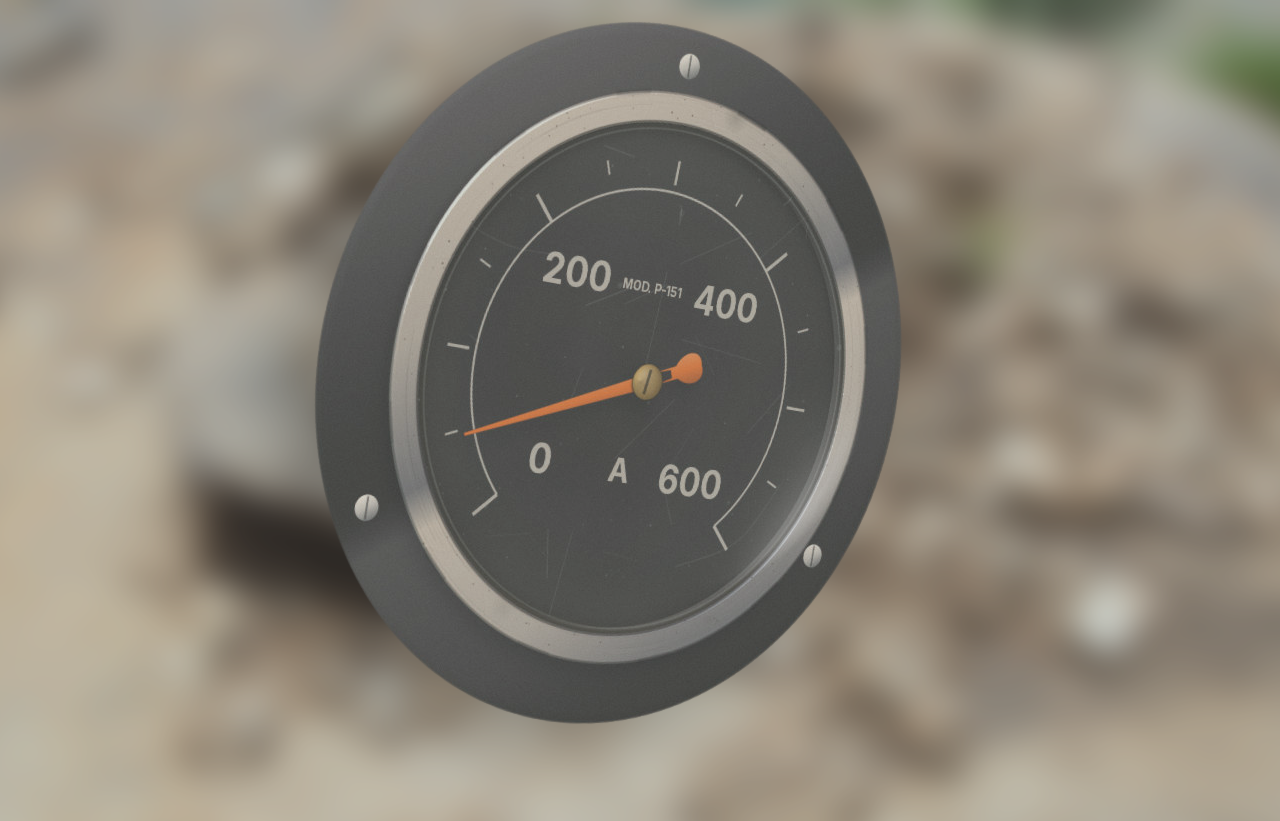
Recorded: 50; A
